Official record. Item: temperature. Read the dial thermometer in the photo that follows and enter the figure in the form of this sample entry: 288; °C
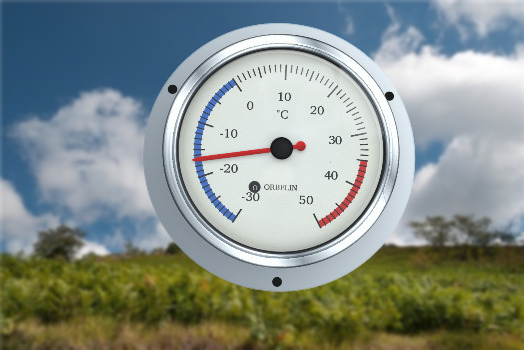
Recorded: -17; °C
